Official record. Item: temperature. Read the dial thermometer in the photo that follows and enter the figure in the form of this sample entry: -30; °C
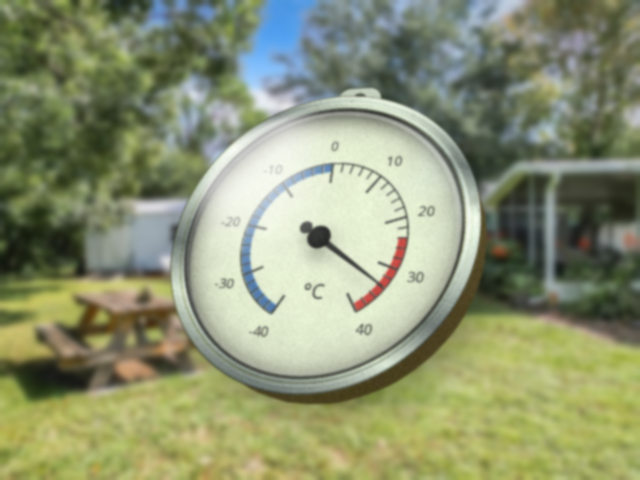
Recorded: 34; °C
